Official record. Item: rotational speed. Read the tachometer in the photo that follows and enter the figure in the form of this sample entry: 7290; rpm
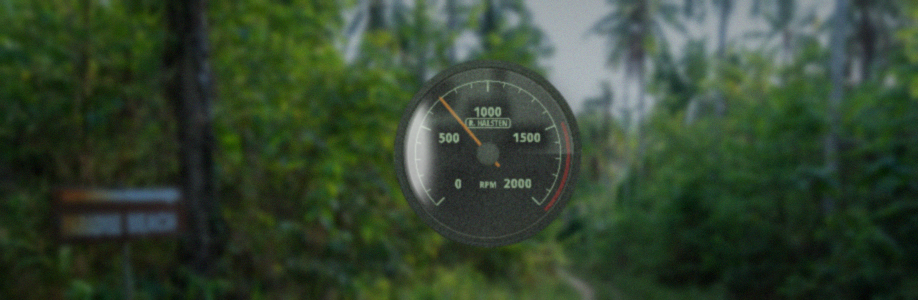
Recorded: 700; rpm
